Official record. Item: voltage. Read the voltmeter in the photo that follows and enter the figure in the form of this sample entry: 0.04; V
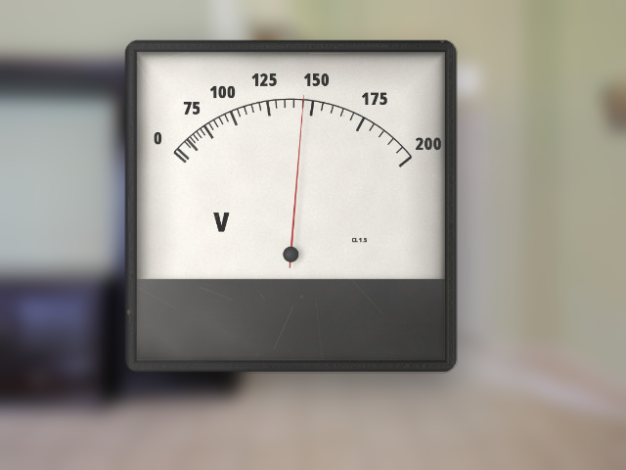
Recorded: 145; V
